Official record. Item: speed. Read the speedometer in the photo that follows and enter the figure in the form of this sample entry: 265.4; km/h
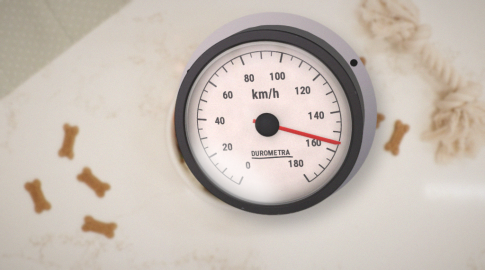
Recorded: 155; km/h
